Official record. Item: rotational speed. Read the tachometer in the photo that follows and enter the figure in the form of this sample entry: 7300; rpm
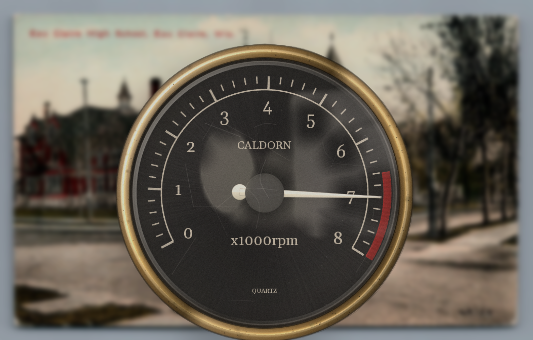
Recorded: 7000; rpm
